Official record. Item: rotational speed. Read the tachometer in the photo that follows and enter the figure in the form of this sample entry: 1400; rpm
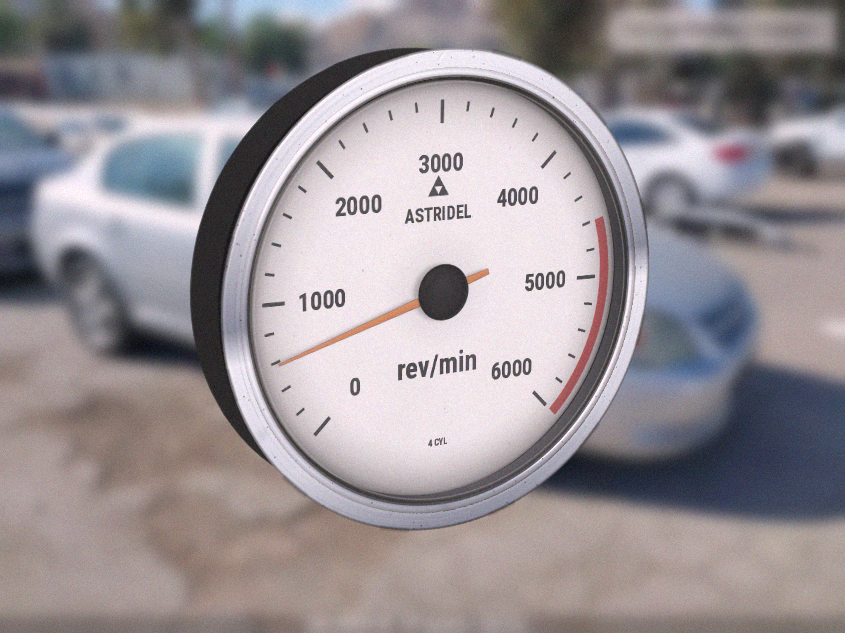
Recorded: 600; rpm
